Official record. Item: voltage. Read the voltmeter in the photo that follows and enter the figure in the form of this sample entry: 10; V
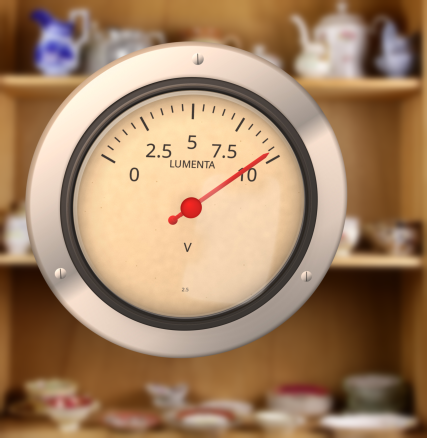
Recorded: 9.5; V
